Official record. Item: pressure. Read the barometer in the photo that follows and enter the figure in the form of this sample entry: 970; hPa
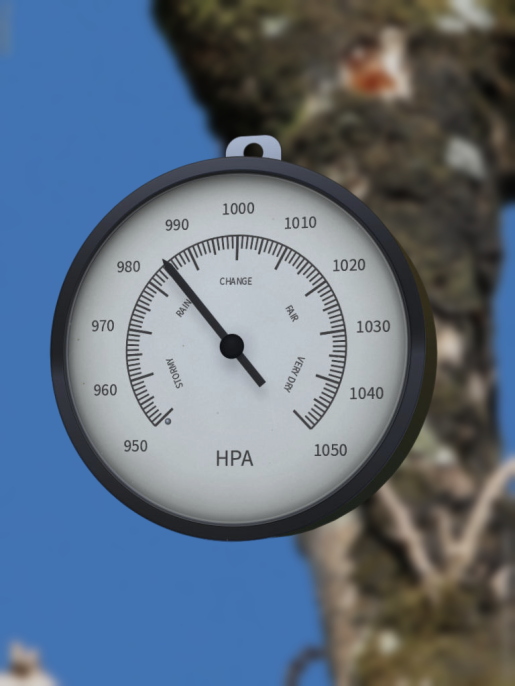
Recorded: 985; hPa
